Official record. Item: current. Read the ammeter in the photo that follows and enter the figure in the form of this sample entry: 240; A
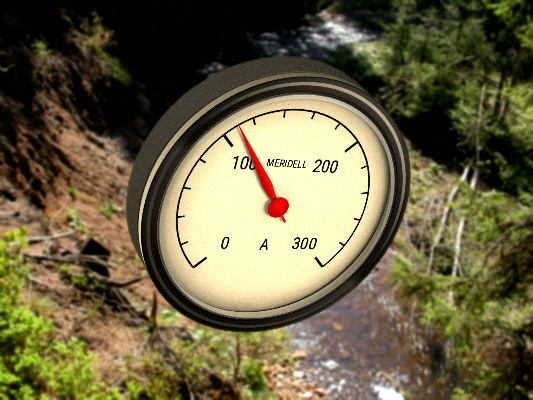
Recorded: 110; A
